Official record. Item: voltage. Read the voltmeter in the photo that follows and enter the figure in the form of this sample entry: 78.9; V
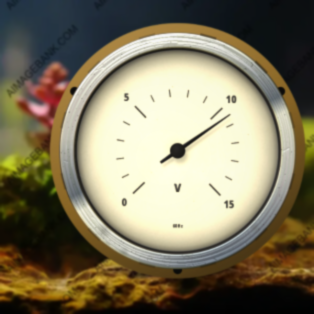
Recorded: 10.5; V
